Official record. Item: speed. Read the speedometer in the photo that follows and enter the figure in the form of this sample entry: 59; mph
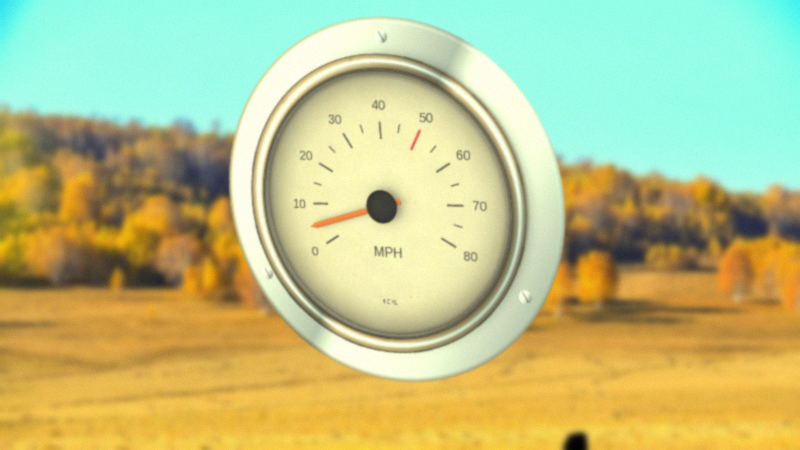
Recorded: 5; mph
